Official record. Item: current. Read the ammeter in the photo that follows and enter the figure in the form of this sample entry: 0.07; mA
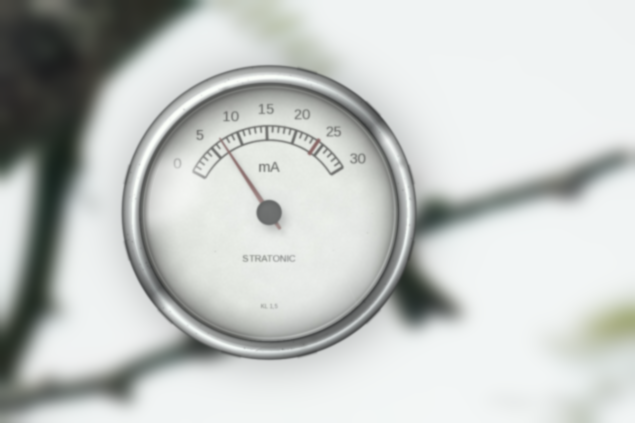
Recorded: 7; mA
